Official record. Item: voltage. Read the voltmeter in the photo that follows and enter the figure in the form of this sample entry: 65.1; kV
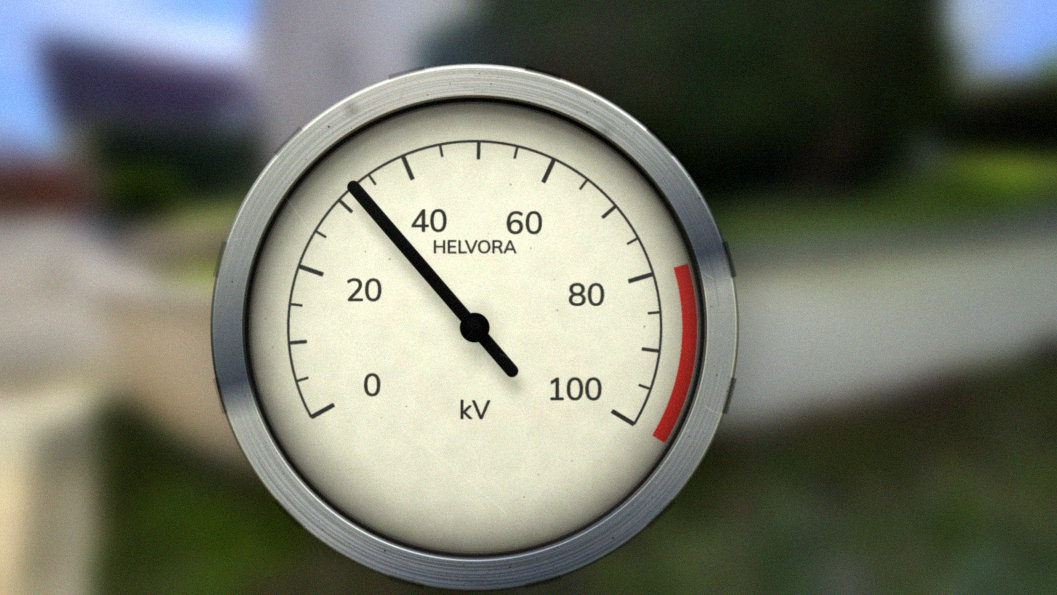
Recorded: 32.5; kV
